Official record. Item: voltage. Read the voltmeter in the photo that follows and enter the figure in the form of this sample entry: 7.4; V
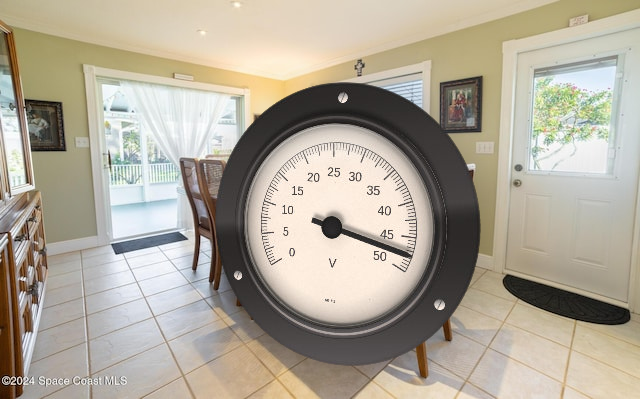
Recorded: 47.5; V
